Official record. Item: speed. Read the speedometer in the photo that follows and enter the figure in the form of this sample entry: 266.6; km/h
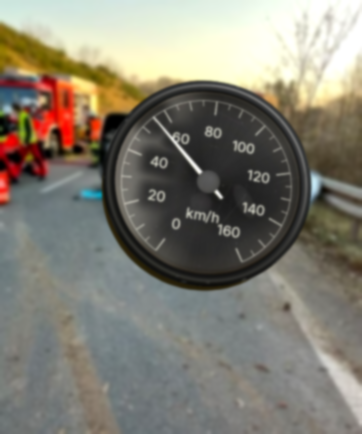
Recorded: 55; km/h
